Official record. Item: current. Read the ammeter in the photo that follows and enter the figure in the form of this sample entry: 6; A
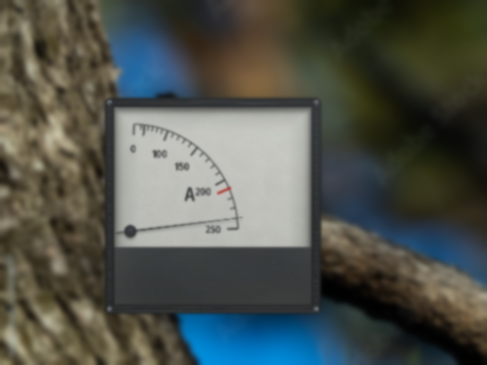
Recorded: 240; A
